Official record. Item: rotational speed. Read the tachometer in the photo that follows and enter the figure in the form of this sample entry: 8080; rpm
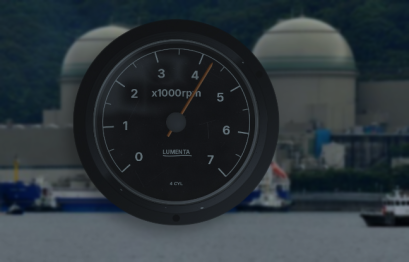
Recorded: 4250; rpm
